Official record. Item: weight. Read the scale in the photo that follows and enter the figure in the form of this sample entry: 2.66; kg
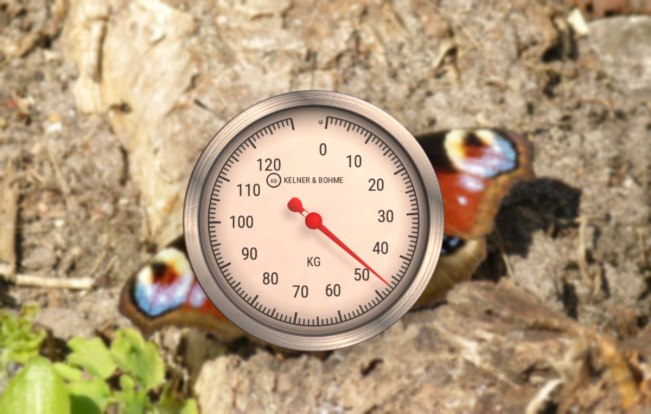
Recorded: 47; kg
